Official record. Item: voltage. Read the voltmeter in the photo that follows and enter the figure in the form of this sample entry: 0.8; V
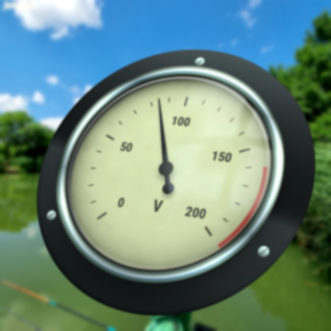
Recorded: 85; V
